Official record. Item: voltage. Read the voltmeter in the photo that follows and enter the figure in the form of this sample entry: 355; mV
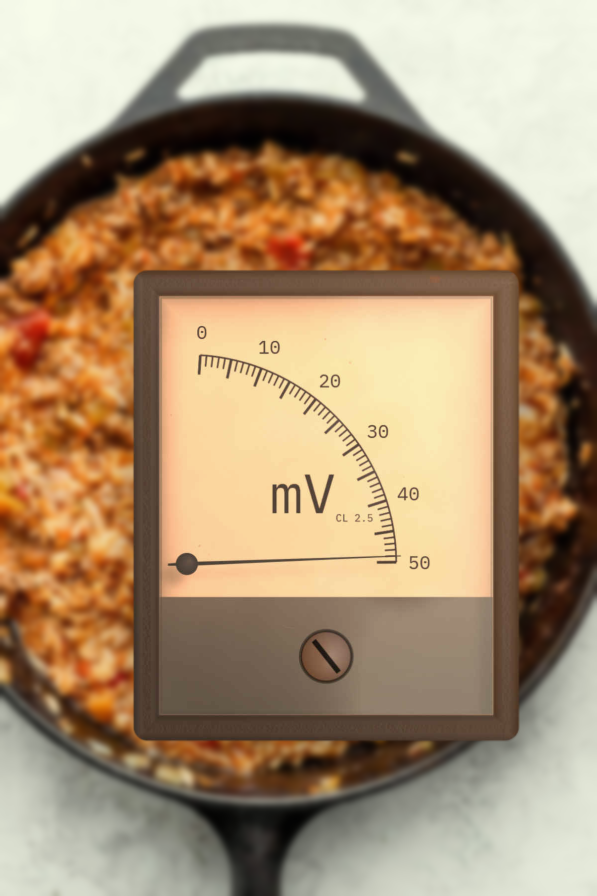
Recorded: 49; mV
